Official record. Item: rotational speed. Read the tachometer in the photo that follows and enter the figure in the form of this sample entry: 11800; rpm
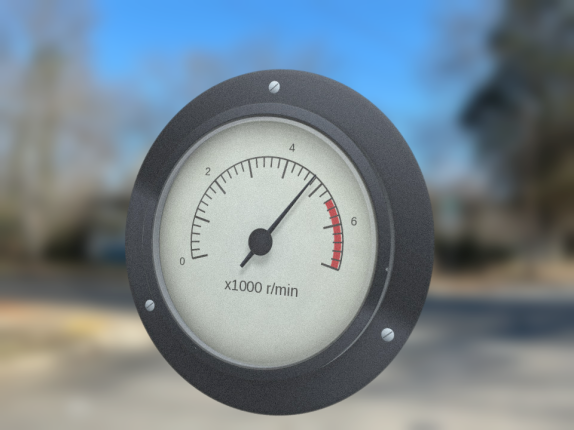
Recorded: 4800; rpm
